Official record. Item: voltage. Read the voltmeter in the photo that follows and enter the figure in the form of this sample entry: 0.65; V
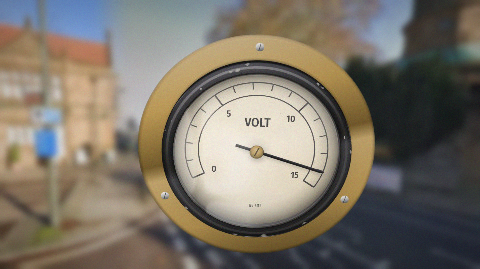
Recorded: 14; V
